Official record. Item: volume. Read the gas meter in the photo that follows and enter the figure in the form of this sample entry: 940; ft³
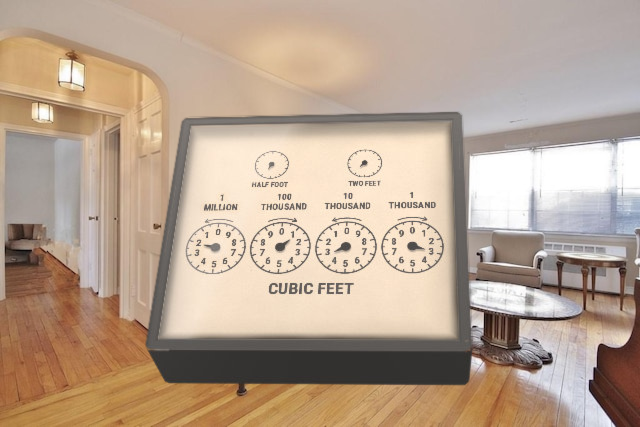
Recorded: 213300; ft³
